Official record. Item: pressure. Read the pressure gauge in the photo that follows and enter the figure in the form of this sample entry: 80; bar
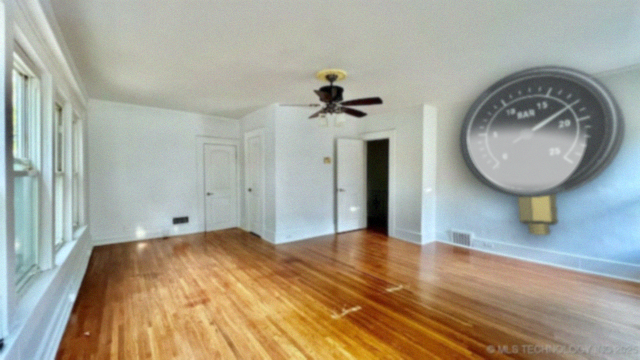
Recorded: 18; bar
